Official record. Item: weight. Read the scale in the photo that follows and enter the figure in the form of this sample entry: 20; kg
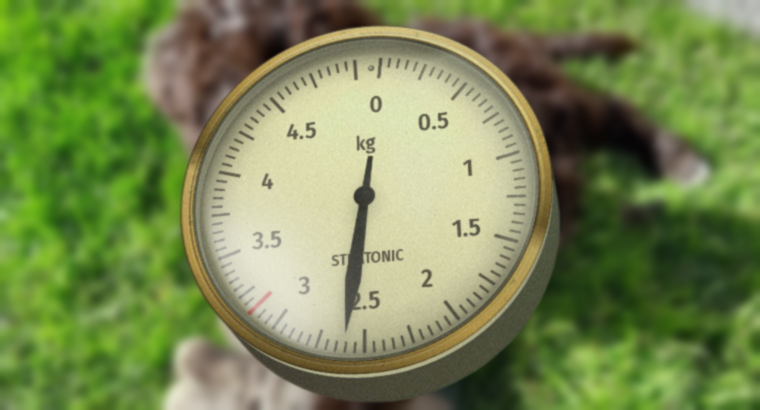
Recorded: 2.6; kg
